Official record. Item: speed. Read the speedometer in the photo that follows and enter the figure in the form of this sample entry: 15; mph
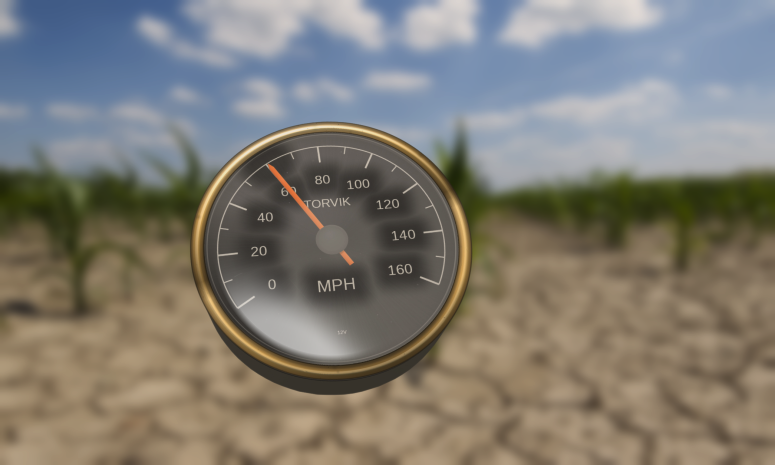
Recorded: 60; mph
